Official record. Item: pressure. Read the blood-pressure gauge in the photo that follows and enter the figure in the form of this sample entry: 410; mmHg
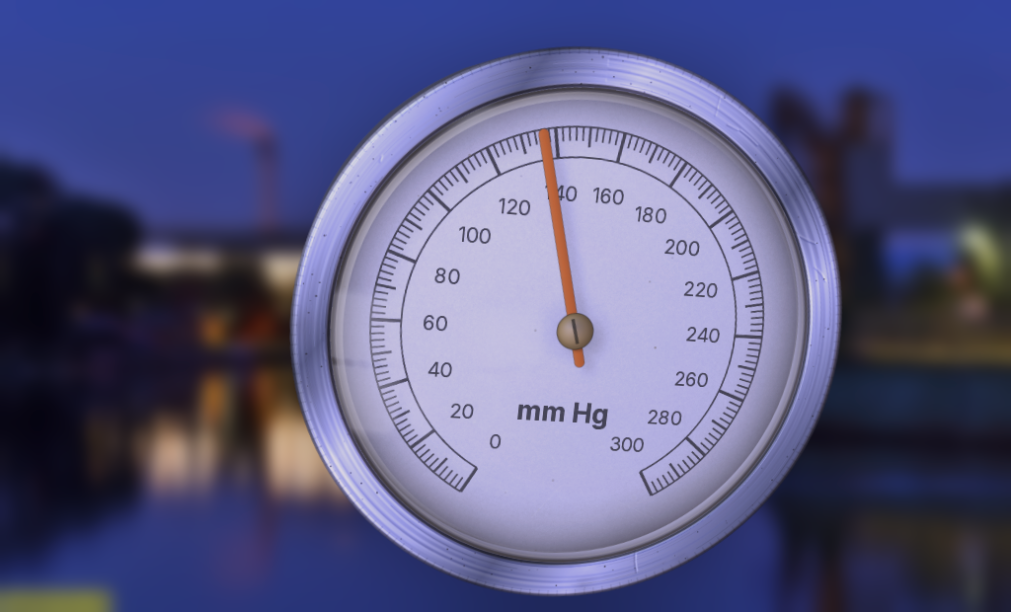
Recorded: 136; mmHg
